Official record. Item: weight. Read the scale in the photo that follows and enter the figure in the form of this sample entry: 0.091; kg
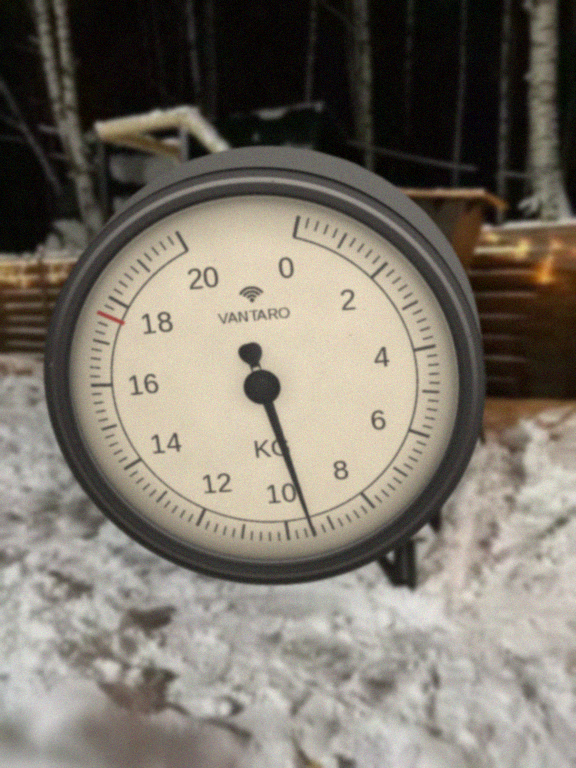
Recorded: 9.4; kg
